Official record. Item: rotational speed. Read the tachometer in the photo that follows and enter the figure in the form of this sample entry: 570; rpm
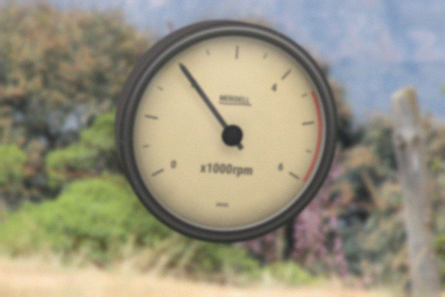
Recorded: 2000; rpm
